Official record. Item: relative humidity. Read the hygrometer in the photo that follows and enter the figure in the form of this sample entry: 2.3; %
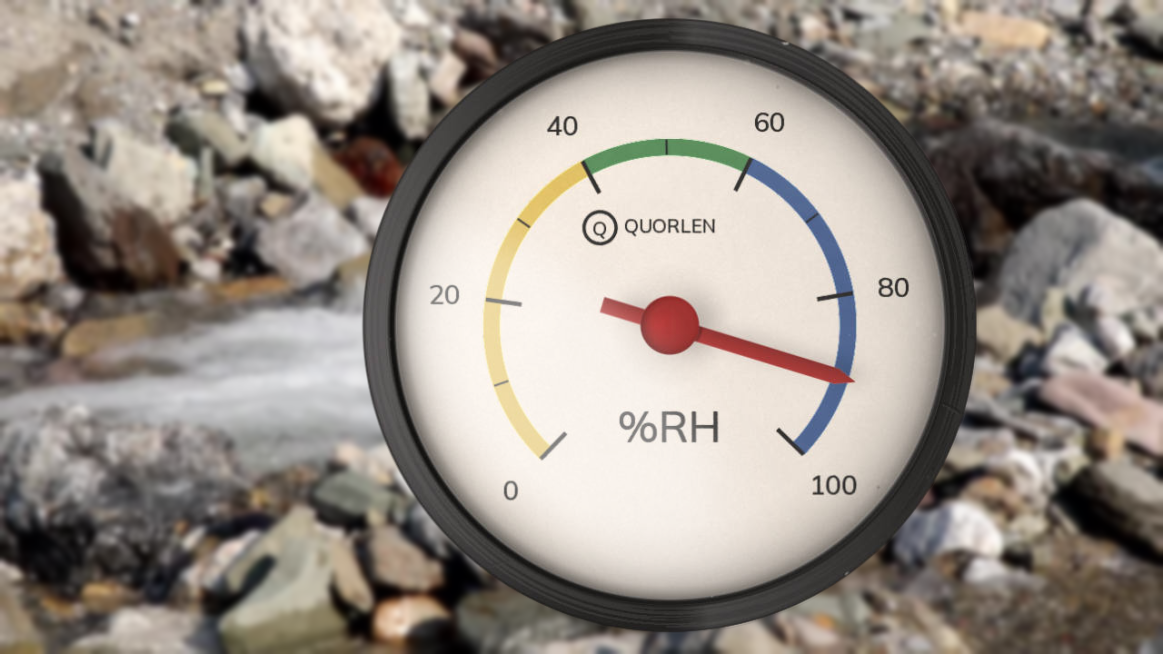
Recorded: 90; %
